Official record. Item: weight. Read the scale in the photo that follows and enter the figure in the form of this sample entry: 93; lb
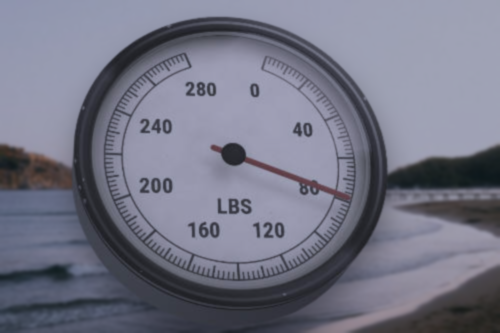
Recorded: 80; lb
